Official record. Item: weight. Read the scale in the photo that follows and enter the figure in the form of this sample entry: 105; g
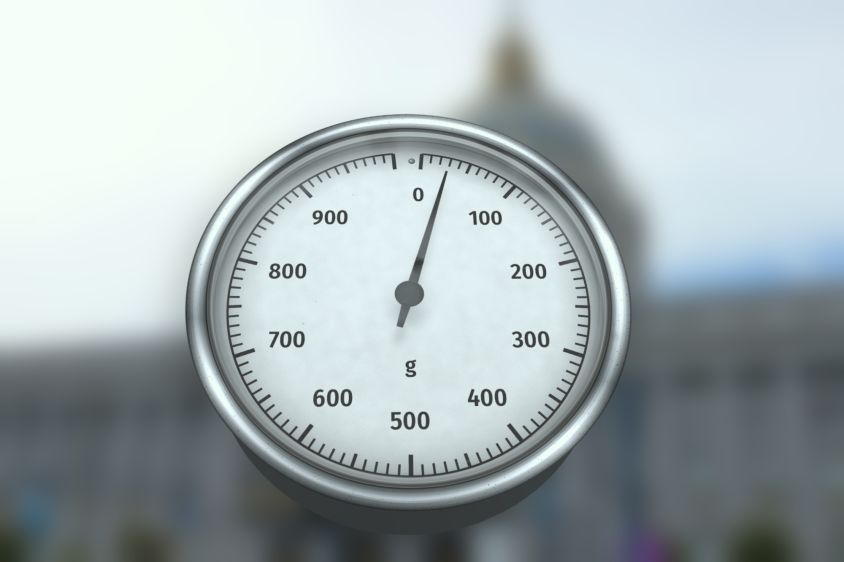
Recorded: 30; g
